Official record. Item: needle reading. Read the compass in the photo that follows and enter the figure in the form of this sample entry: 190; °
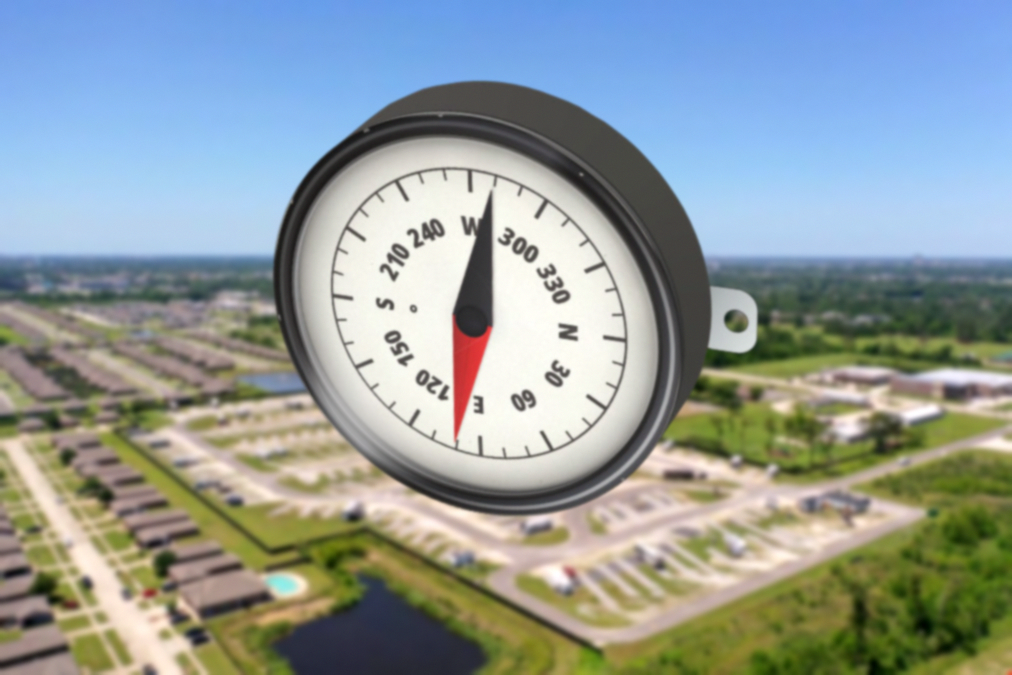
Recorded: 100; °
